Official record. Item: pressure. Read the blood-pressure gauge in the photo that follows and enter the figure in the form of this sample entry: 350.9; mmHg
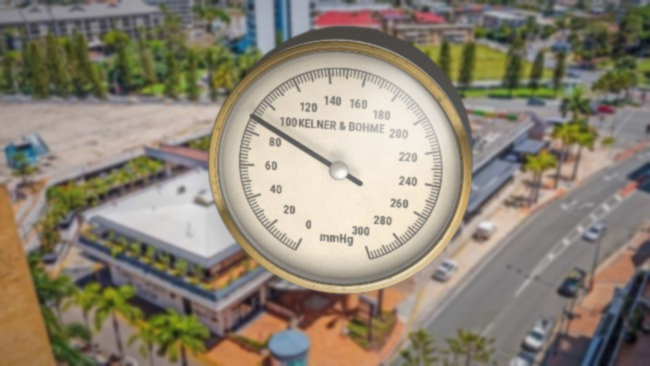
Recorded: 90; mmHg
